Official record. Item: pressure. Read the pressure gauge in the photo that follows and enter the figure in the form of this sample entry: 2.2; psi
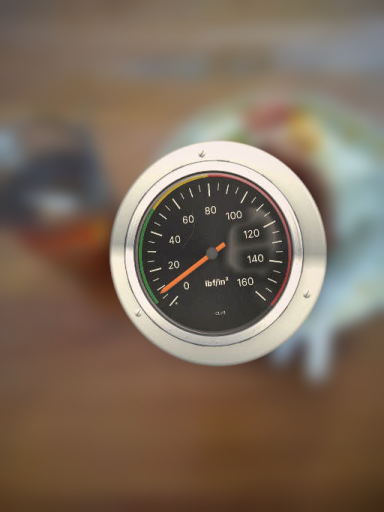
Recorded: 7.5; psi
